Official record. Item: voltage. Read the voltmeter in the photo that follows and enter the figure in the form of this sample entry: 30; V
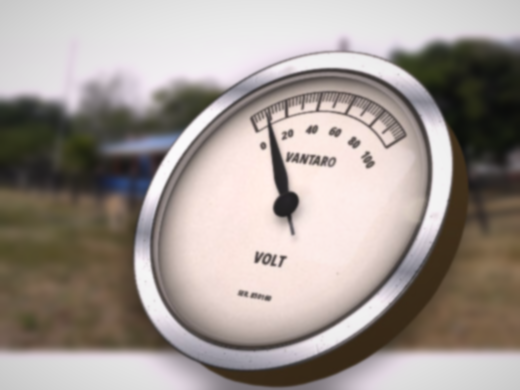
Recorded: 10; V
